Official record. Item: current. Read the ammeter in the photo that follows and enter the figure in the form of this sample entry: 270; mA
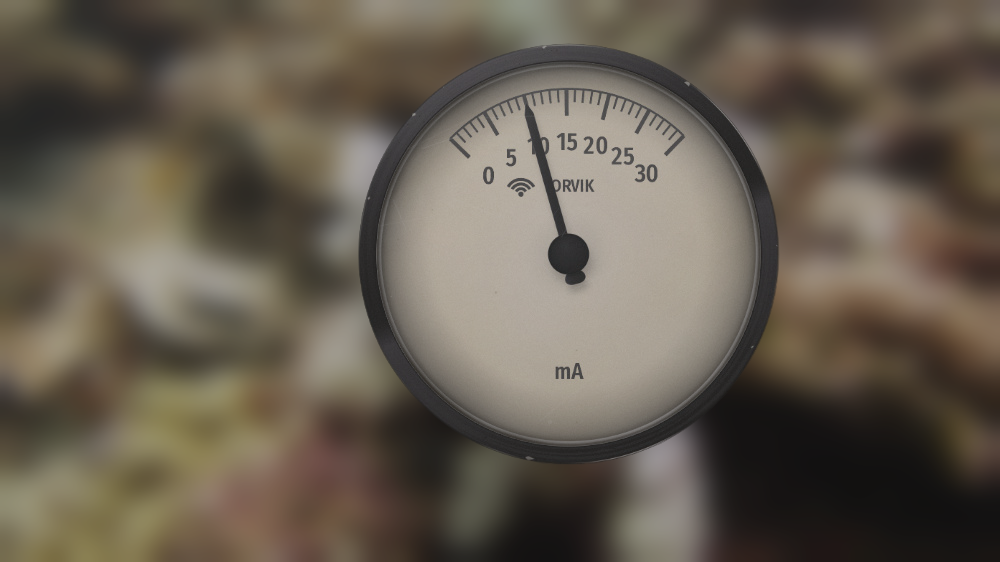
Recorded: 10; mA
